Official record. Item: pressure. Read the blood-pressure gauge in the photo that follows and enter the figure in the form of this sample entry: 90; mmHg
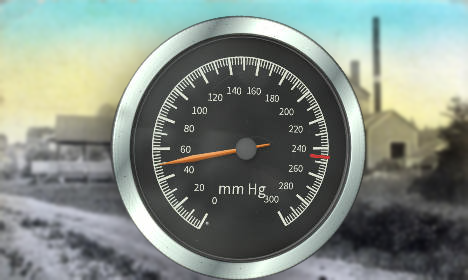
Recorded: 50; mmHg
